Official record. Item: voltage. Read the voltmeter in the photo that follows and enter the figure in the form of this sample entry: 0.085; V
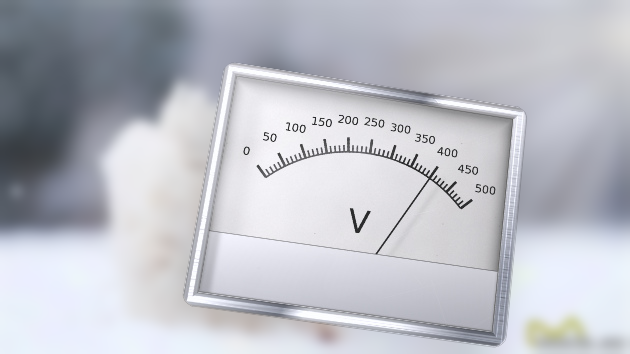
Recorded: 400; V
